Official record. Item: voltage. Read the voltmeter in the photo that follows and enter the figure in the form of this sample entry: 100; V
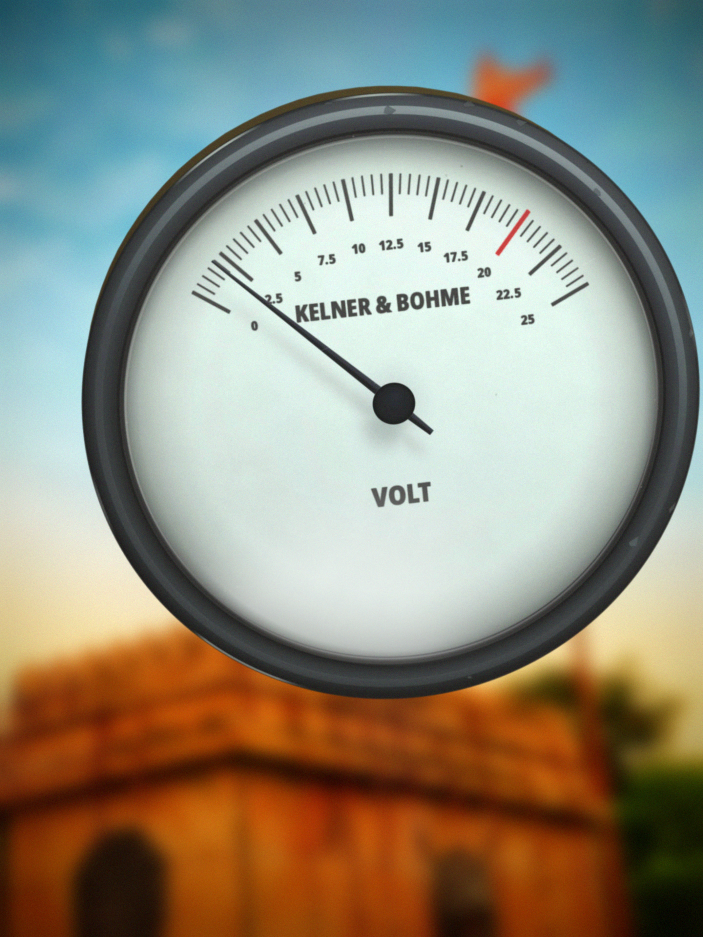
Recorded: 2; V
